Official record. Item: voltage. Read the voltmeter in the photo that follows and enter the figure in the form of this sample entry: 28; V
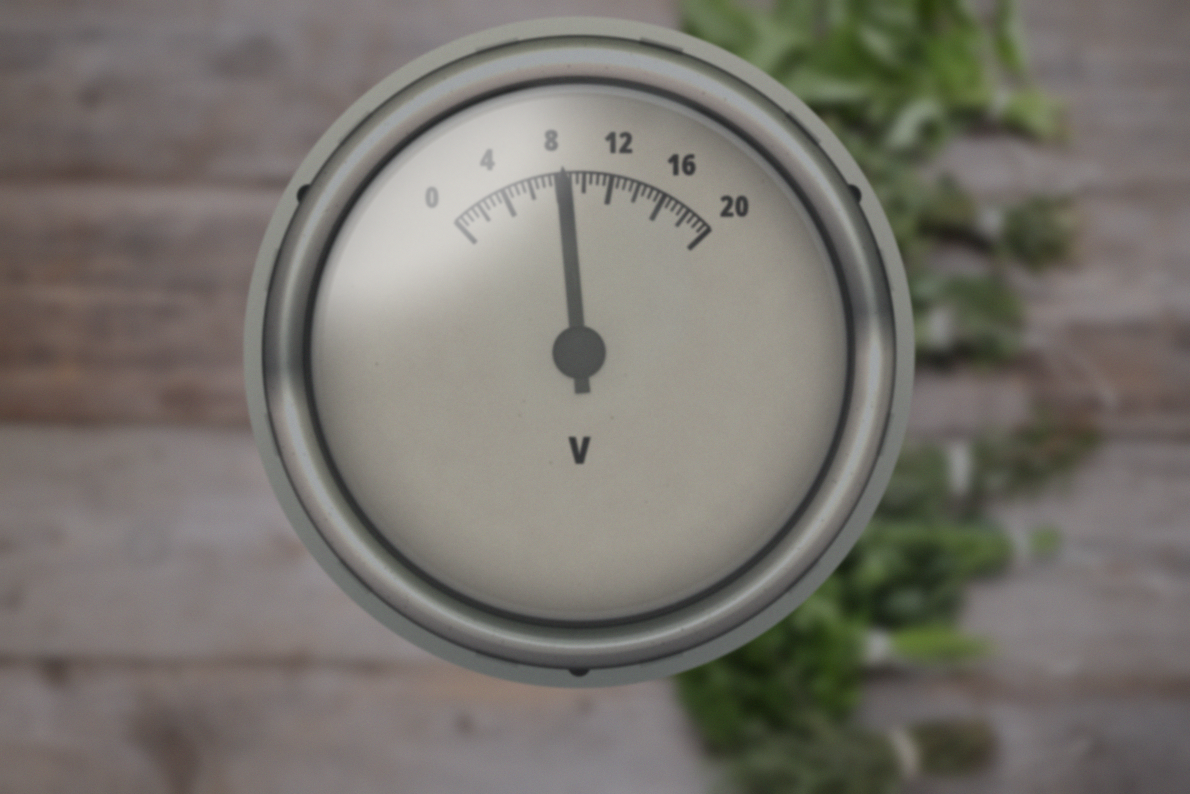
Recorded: 8.5; V
